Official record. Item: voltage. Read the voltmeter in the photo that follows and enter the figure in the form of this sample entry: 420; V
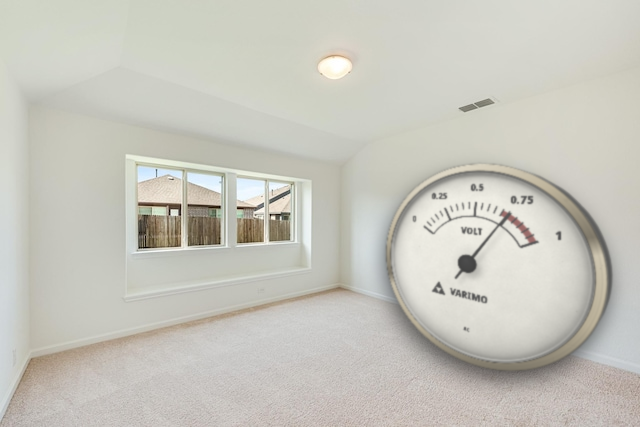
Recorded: 0.75; V
